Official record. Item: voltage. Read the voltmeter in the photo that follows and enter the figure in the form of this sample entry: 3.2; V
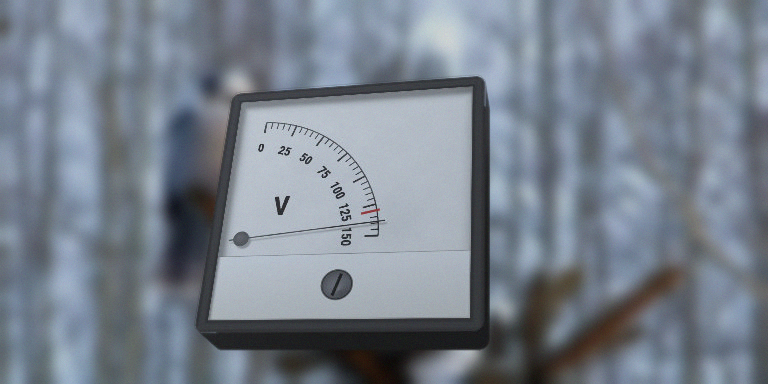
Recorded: 140; V
